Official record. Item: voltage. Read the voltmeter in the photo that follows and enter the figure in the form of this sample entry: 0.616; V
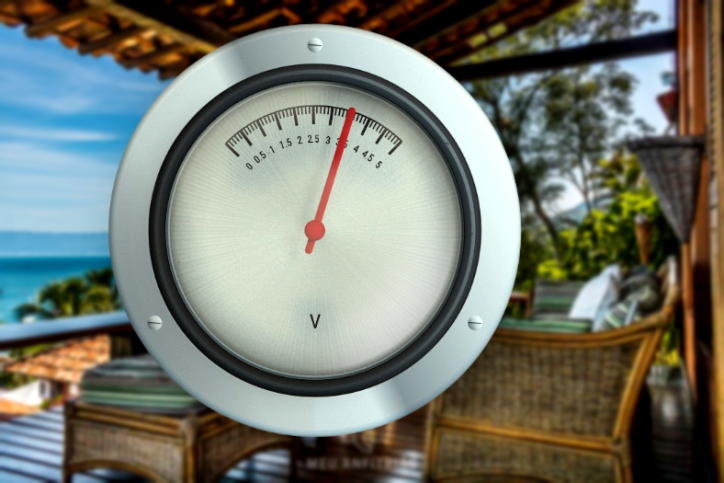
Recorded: 3.5; V
